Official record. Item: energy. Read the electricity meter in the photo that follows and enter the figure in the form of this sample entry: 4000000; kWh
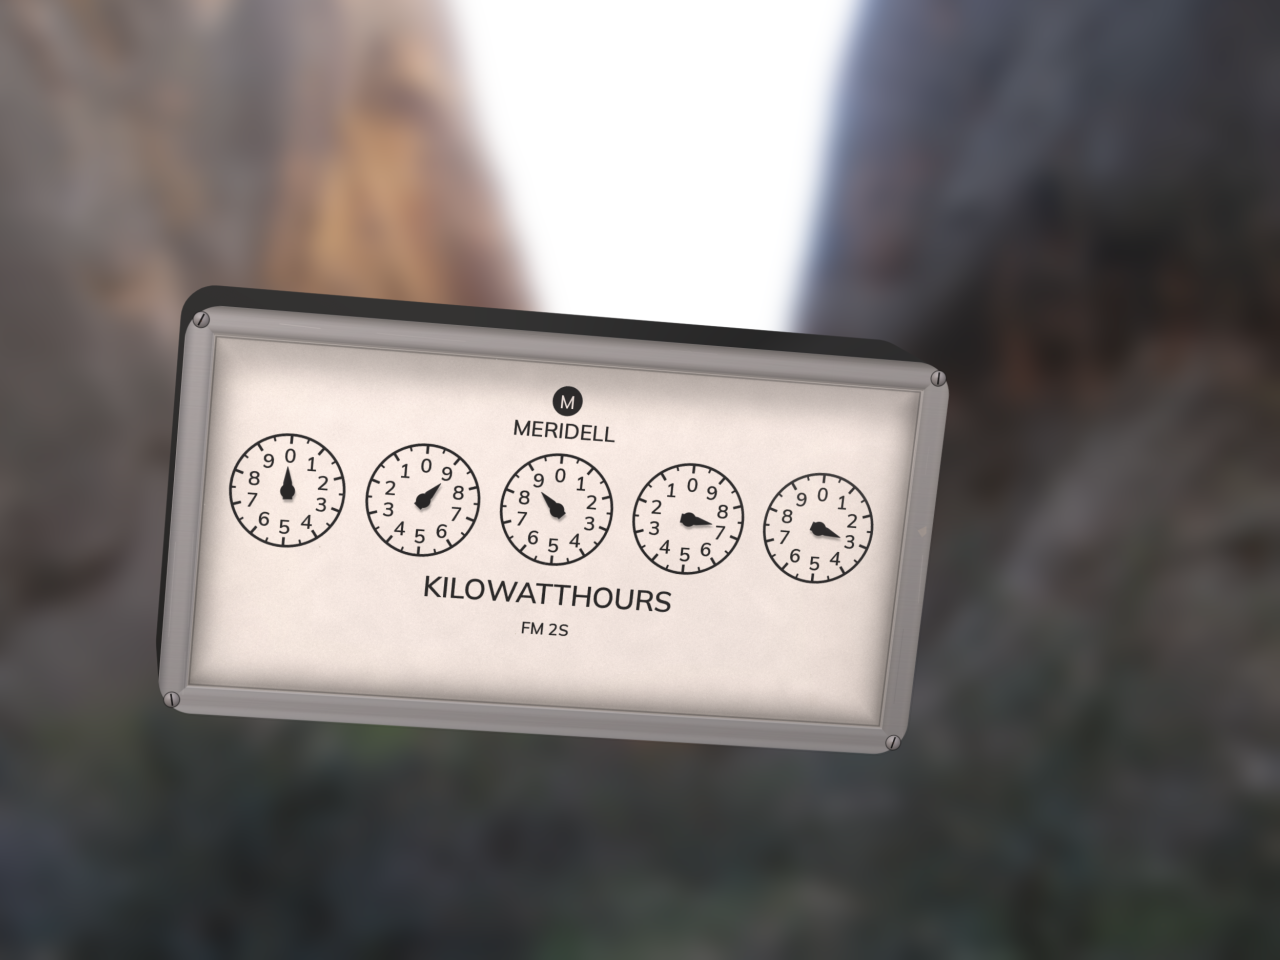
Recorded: 98873; kWh
